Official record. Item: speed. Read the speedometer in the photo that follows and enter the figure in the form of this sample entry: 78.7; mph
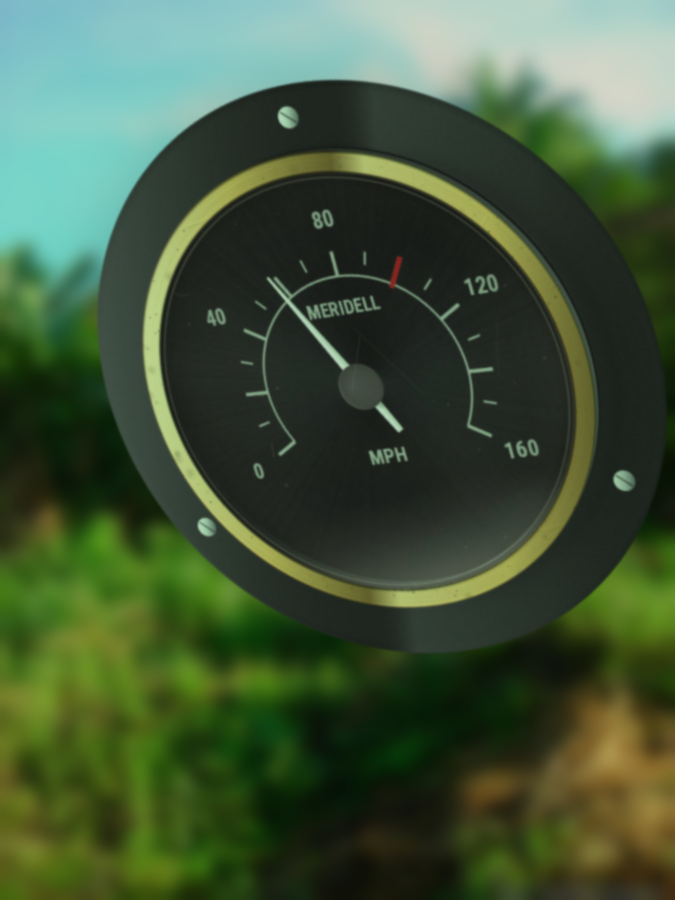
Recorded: 60; mph
